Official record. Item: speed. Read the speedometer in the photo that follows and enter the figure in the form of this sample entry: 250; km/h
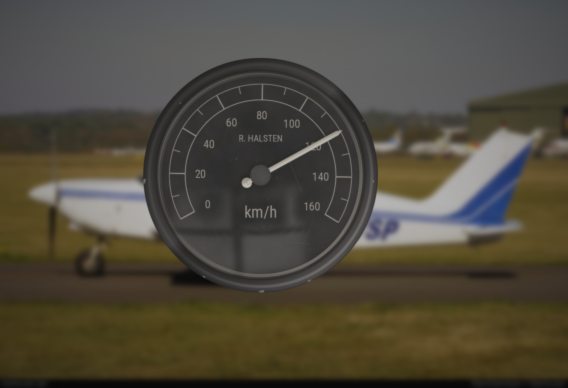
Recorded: 120; km/h
